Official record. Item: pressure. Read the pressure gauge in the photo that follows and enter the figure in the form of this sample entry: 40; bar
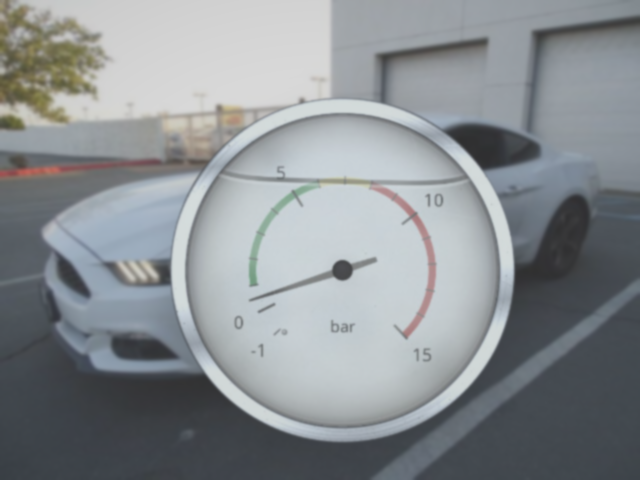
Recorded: 0.5; bar
